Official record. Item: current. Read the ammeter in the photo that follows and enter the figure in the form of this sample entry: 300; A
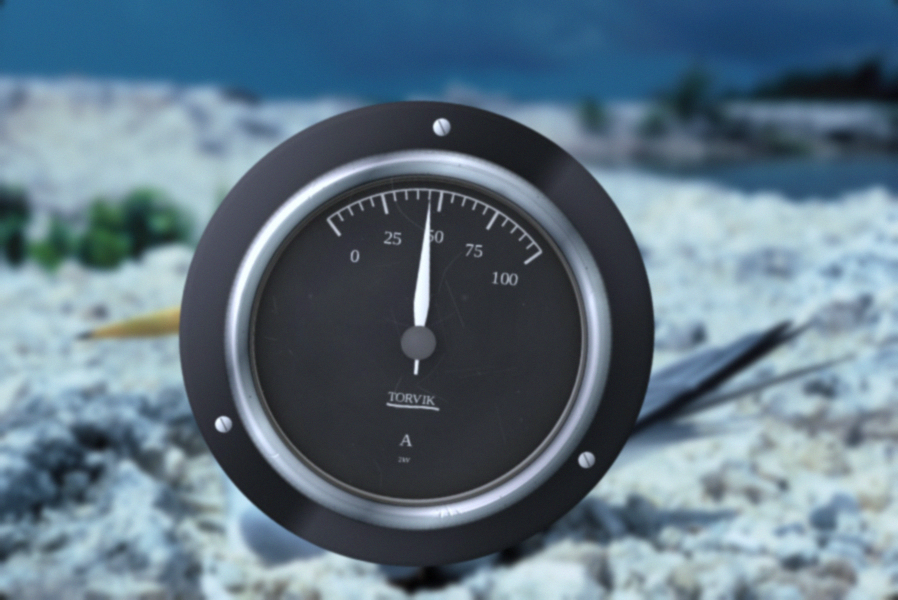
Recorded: 45; A
